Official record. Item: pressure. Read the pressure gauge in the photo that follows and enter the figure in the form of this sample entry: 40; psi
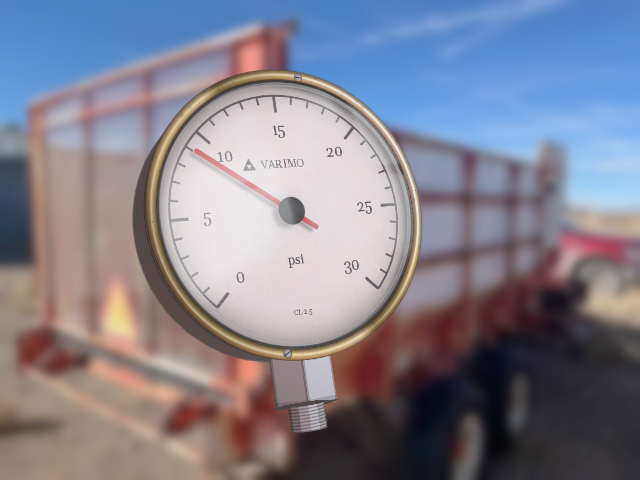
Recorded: 9; psi
